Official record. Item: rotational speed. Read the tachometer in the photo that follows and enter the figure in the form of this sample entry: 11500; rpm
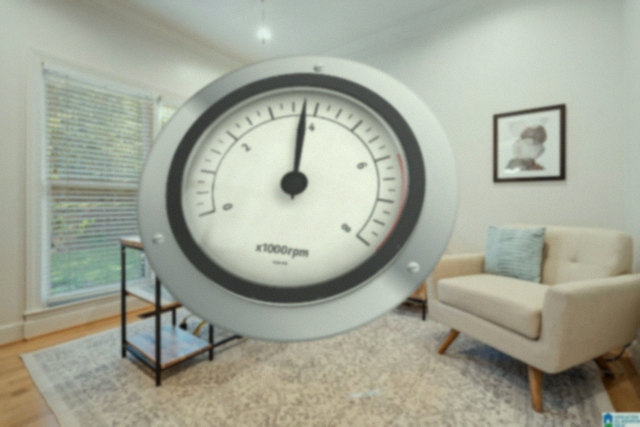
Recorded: 3750; rpm
